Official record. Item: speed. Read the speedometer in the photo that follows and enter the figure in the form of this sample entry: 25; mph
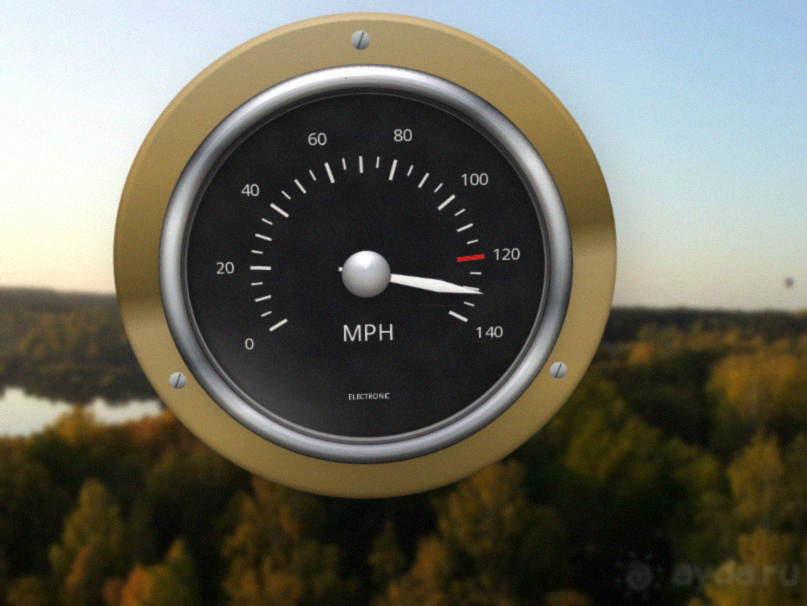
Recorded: 130; mph
